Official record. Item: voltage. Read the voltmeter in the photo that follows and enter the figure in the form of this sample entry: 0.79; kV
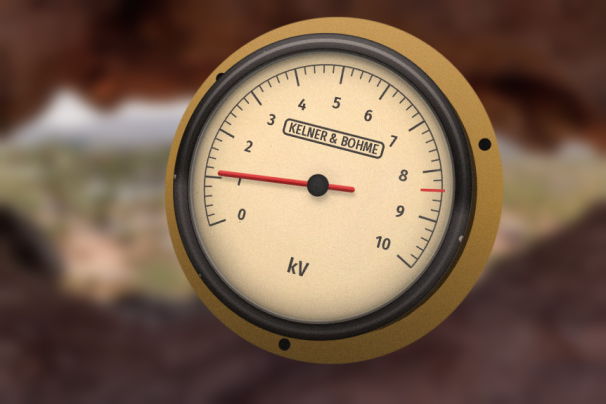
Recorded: 1.1; kV
